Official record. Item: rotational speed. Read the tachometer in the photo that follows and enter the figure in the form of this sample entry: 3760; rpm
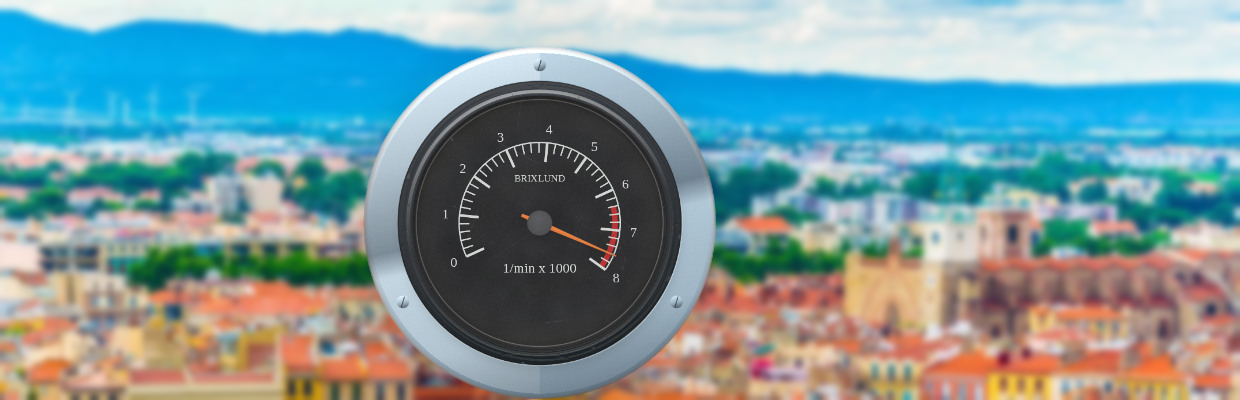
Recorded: 7600; rpm
